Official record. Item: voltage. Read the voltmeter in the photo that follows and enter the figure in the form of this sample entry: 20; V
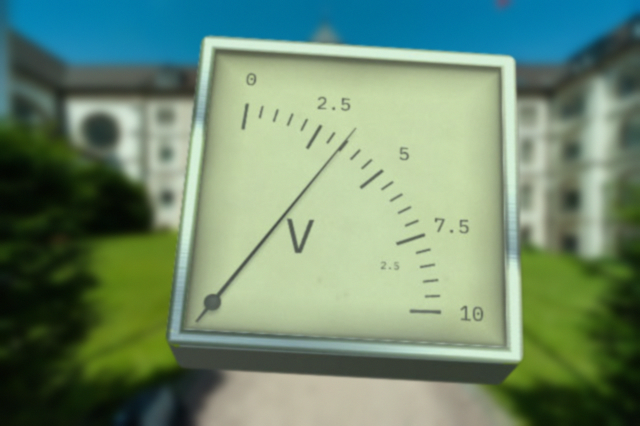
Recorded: 3.5; V
